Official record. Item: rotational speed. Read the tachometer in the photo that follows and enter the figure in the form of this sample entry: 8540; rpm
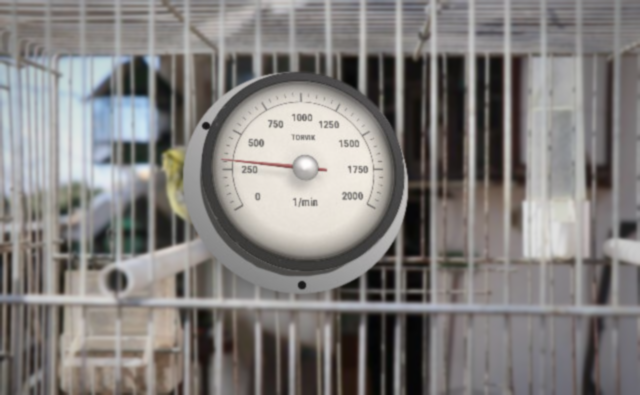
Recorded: 300; rpm
